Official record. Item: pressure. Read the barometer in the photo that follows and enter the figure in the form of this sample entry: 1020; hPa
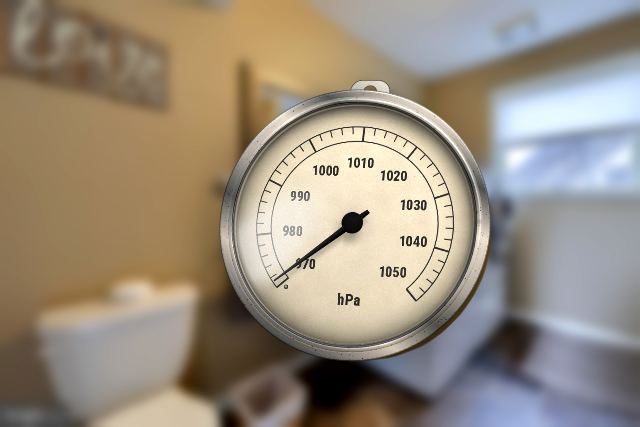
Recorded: 971; hPa
